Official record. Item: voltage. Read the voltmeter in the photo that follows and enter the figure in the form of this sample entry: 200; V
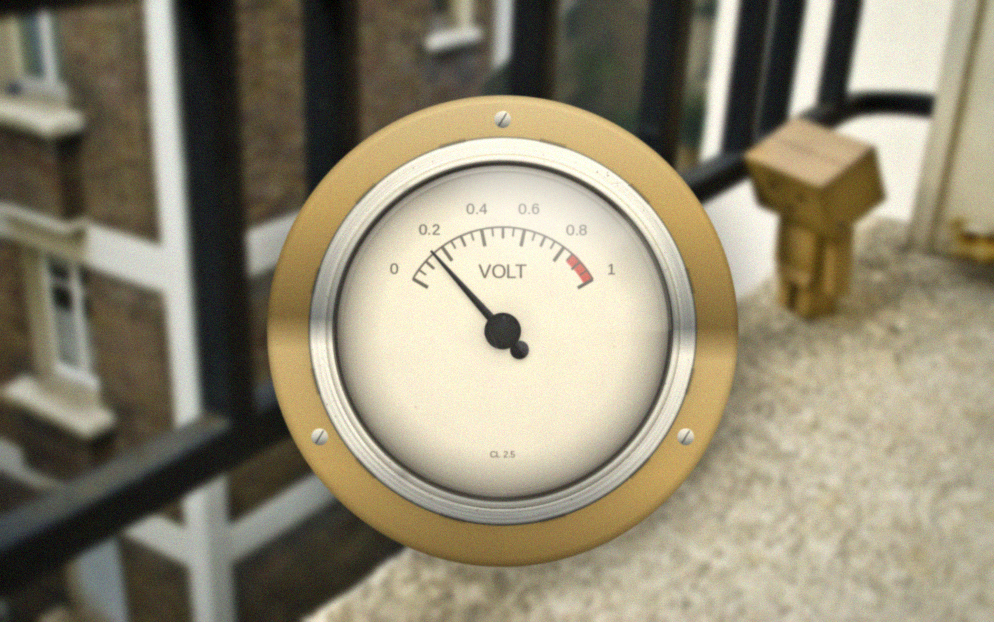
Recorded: 0.15; V
